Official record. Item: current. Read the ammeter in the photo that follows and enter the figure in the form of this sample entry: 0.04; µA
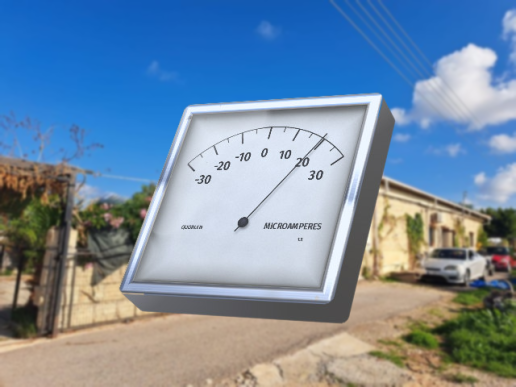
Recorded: 20; µA
